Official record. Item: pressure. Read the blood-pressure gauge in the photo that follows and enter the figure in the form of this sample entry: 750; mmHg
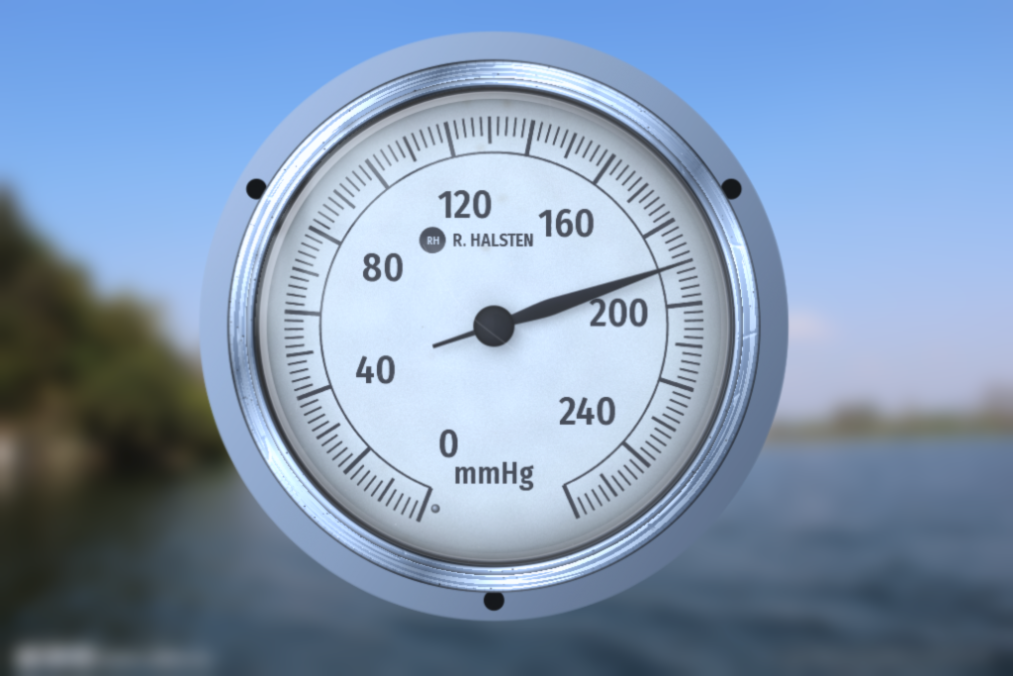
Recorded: 190; mmHg
